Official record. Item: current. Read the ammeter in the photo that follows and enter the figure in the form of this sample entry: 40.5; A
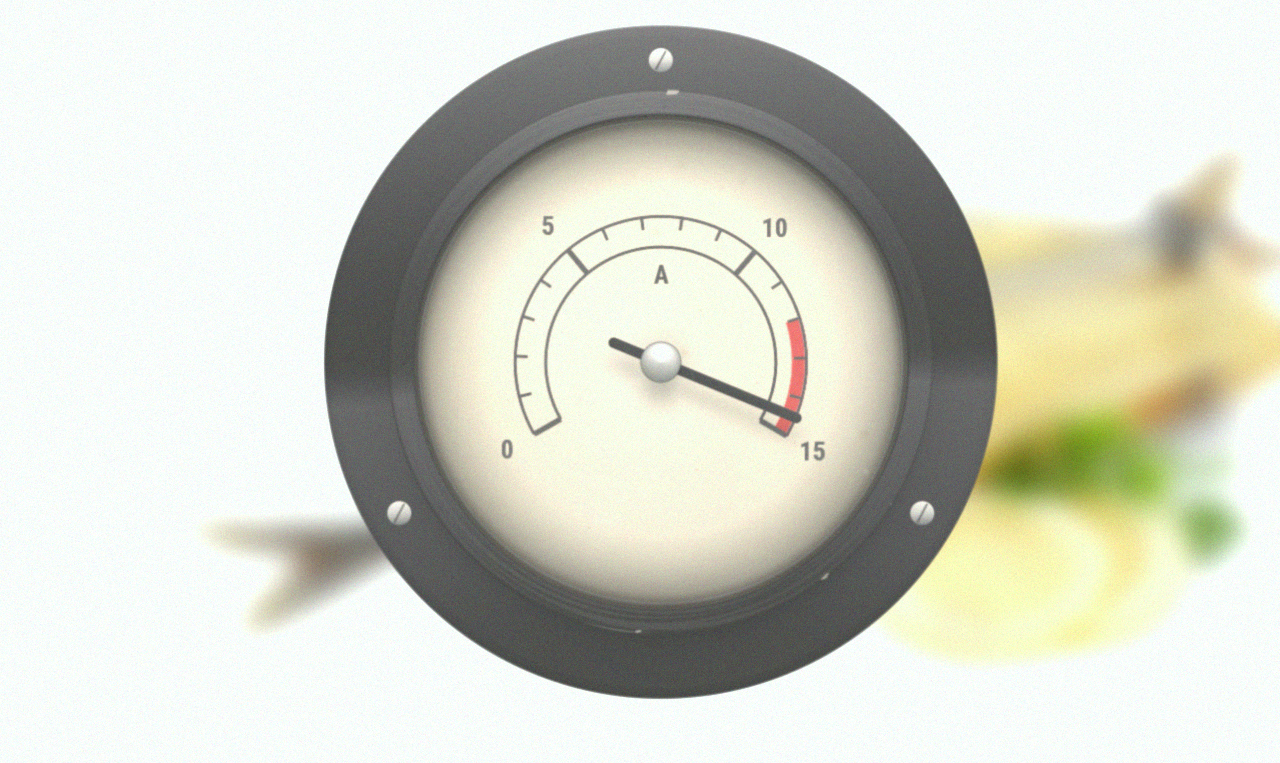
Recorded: 14.5; A
